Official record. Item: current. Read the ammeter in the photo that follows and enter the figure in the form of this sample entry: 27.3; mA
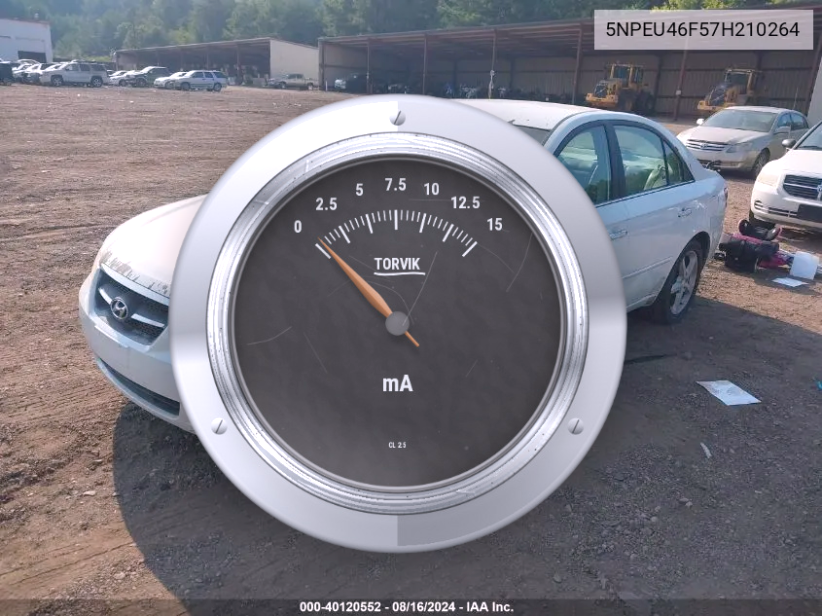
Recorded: 0.5; mA
